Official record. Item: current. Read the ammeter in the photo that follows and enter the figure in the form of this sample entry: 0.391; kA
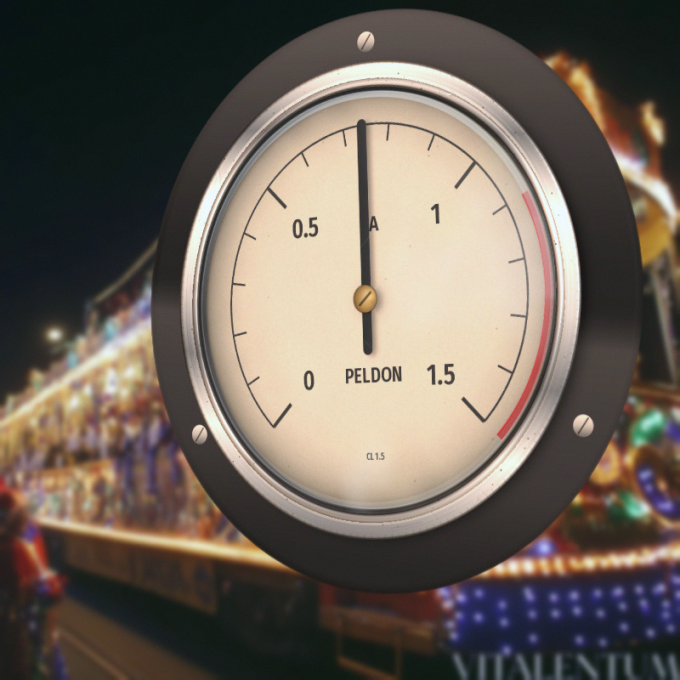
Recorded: 0.75; kA
